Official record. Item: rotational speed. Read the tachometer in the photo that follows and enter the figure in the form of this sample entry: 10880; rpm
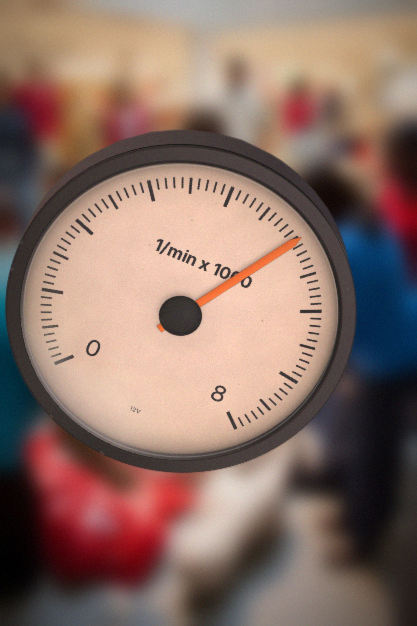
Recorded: 5000; rpm
